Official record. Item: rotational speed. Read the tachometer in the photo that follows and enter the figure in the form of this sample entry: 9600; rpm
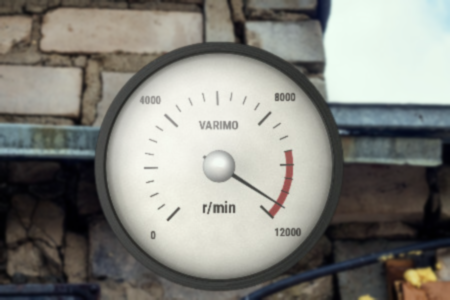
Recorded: 11500; rpm
